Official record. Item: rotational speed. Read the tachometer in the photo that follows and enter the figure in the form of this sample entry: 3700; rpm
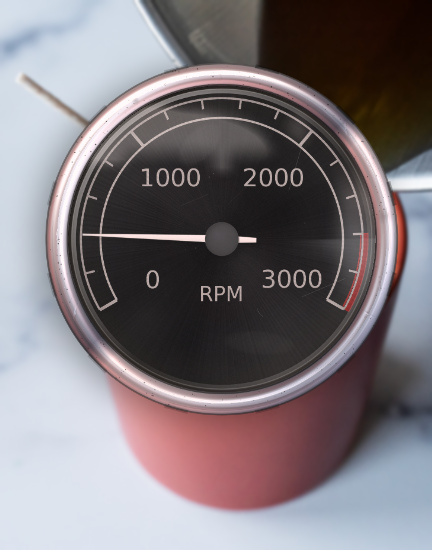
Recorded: 400; rpm
